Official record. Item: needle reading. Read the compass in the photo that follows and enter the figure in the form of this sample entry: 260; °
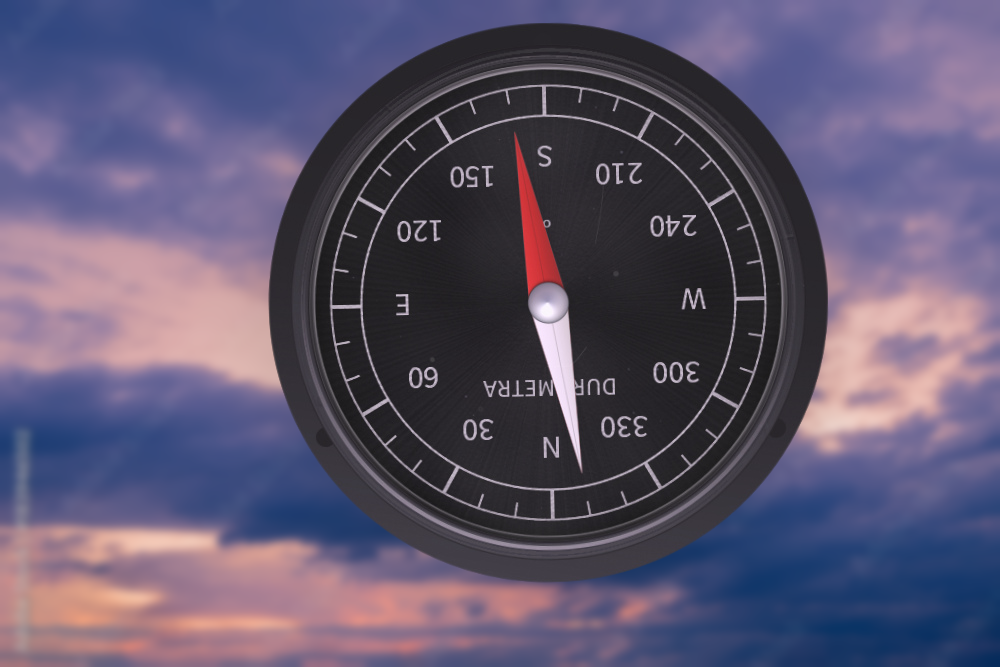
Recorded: 170; °
